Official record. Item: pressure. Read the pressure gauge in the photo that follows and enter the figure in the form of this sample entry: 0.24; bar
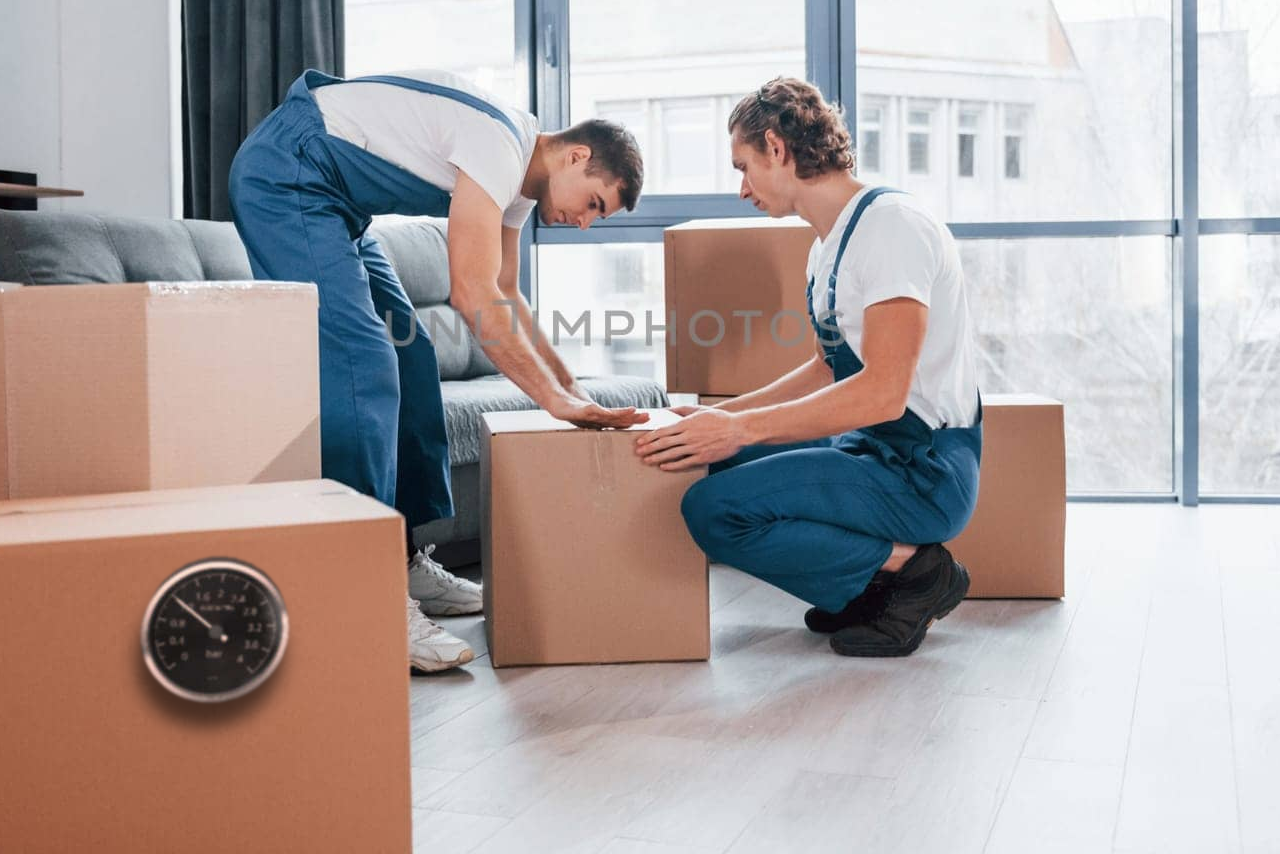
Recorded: 1.2; bar
